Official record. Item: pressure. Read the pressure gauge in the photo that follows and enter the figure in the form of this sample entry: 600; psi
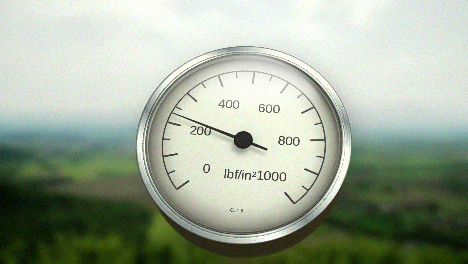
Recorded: 225; psi
